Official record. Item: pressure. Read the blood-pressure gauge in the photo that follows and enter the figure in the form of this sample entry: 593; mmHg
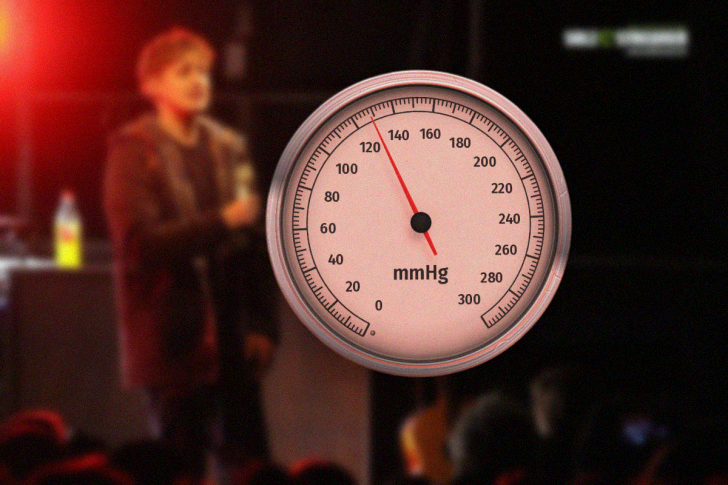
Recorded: 128; mmHg
